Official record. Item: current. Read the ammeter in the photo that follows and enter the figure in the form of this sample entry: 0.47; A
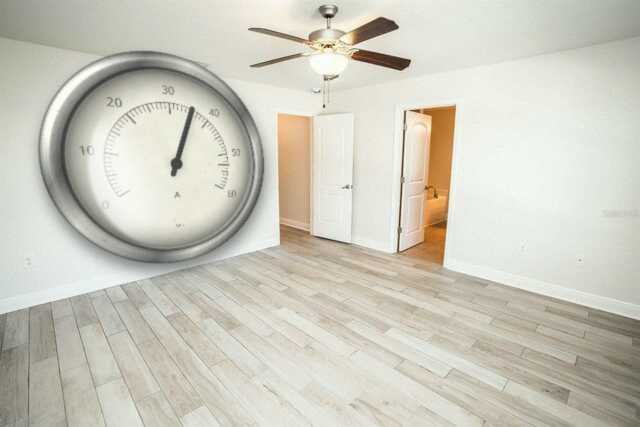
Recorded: 35; A
